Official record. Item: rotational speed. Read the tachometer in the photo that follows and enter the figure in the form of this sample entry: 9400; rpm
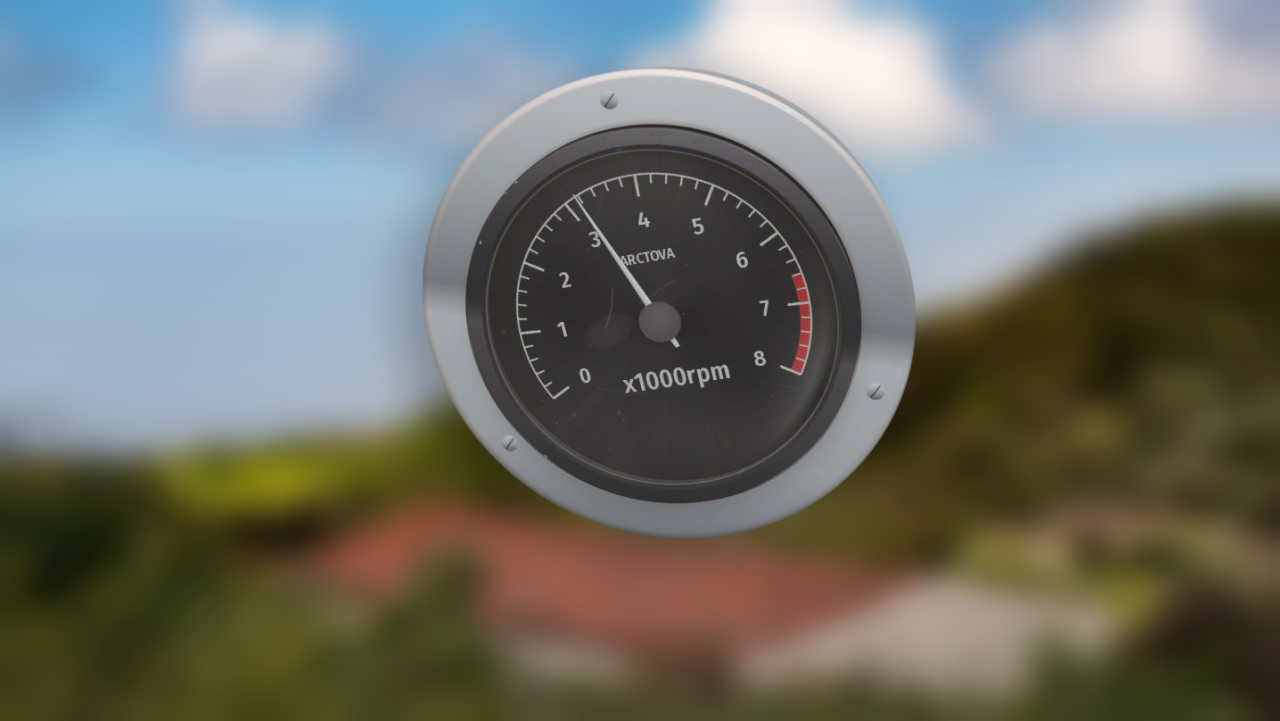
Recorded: 3200; rpm
